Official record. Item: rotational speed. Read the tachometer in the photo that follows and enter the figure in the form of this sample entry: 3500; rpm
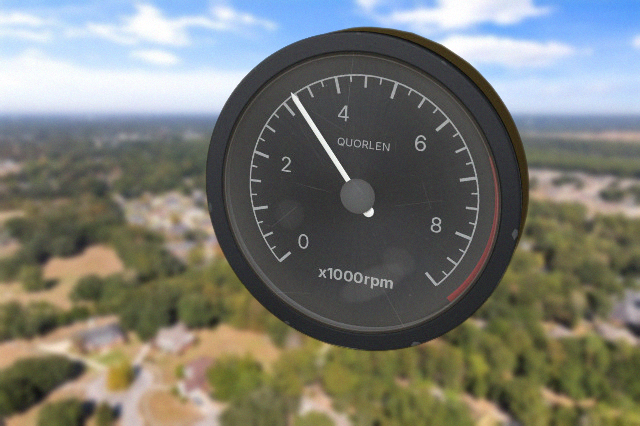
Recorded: 3250; rpm
